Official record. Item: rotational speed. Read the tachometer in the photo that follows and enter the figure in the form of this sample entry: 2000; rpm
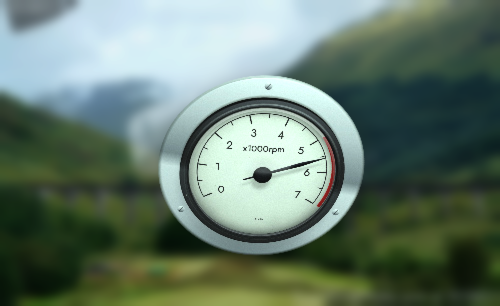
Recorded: 5500; rpm
